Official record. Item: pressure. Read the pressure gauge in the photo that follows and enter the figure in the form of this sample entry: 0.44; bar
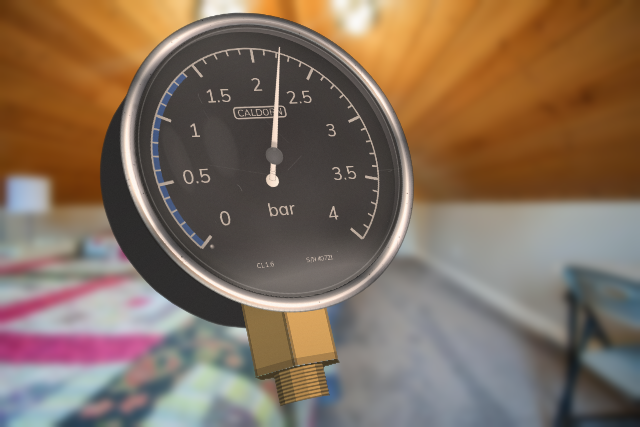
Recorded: 2.2; bar
